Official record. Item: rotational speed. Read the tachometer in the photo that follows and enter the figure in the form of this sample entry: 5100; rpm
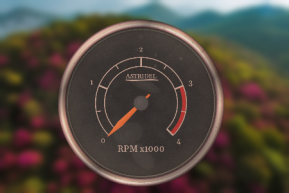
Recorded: 0; rpm
